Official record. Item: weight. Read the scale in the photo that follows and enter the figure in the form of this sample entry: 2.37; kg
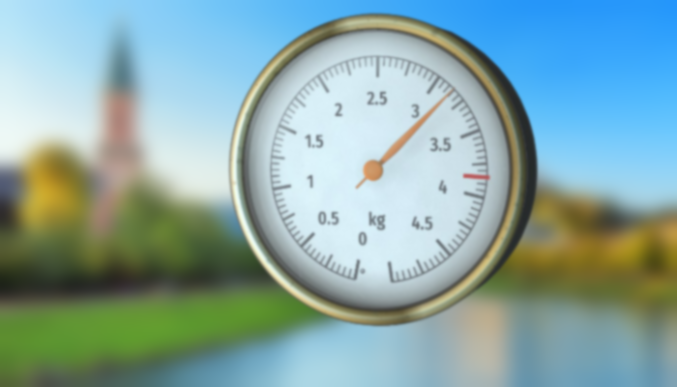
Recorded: 3.15; kg
